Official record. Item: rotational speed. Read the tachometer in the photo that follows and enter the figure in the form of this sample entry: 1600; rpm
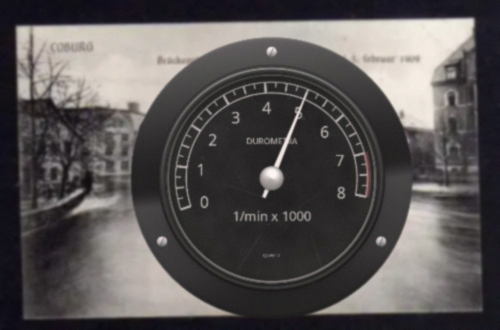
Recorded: 5000; rpm
